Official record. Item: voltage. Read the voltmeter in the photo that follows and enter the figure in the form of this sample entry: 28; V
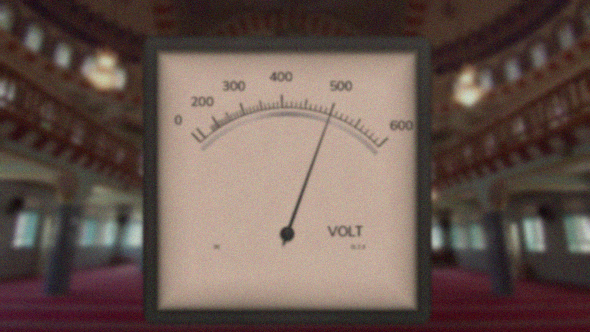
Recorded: 500; V
